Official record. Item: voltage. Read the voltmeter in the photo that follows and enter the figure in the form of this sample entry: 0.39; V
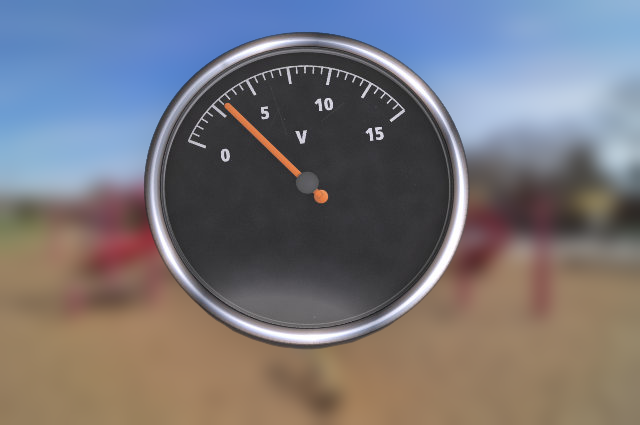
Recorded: 3; V
